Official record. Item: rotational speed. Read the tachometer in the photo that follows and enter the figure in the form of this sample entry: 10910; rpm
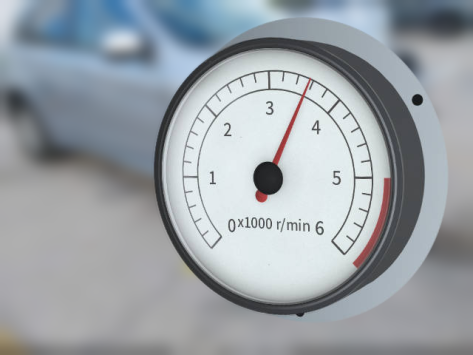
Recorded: 3600; rpm
